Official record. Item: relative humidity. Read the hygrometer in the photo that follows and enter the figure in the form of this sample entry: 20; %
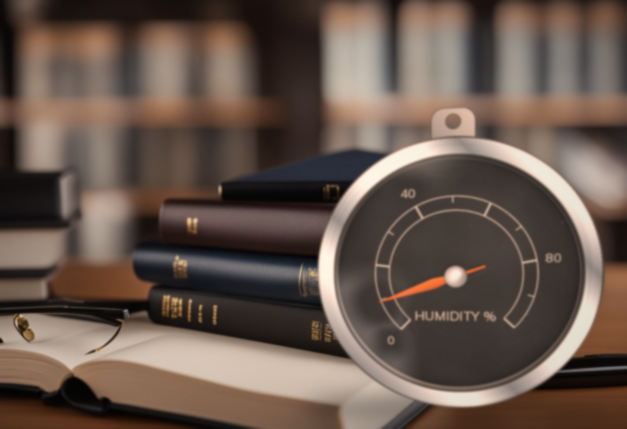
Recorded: 10; %
